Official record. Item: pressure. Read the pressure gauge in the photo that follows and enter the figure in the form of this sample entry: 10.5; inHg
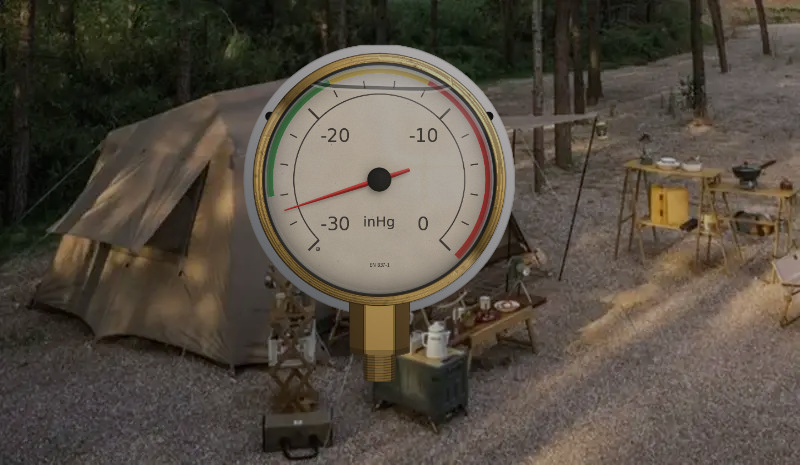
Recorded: -27; inHg
